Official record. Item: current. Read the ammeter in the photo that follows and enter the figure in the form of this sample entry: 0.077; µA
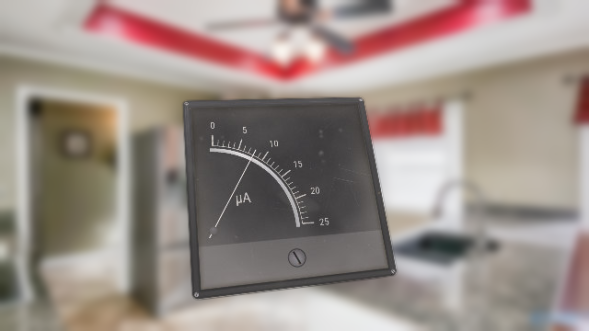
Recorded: 8; µA
